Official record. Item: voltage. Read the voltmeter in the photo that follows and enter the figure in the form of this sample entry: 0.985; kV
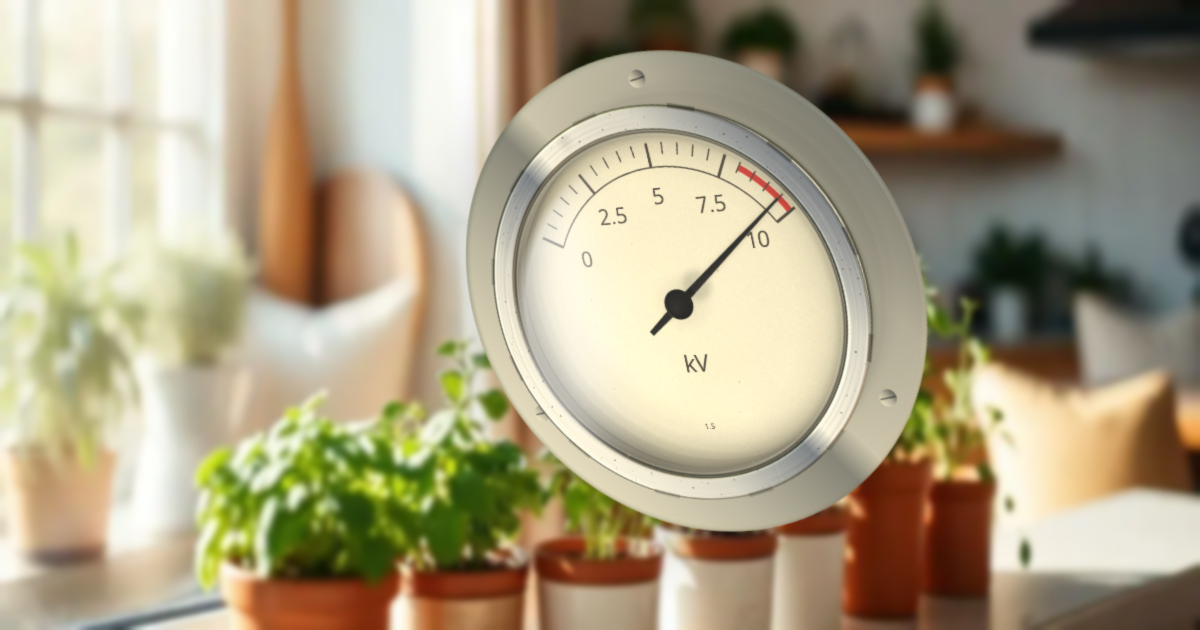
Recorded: 9.5; kV
